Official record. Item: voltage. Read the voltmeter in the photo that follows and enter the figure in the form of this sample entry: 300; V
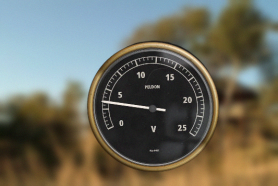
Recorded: 3.5; V
